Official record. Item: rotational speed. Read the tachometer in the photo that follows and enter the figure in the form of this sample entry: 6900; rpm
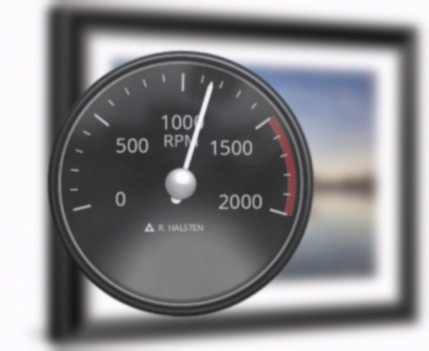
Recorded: 1150; rpm
